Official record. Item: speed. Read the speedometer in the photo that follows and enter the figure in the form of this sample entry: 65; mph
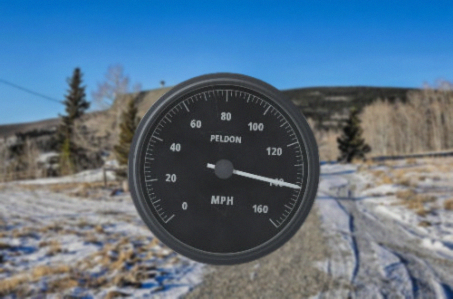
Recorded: 140; mph
